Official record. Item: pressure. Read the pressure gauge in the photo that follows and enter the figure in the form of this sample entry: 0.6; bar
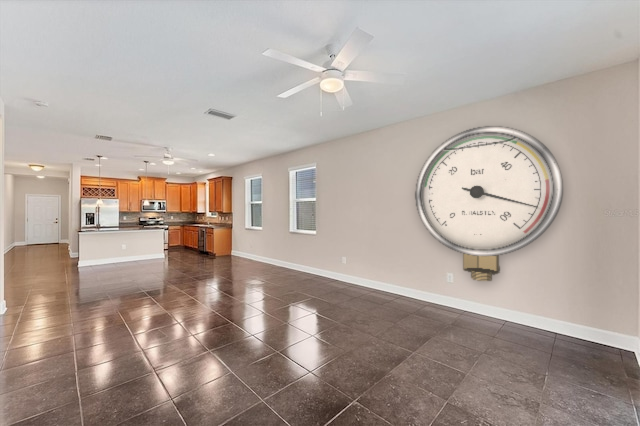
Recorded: 54; bar
